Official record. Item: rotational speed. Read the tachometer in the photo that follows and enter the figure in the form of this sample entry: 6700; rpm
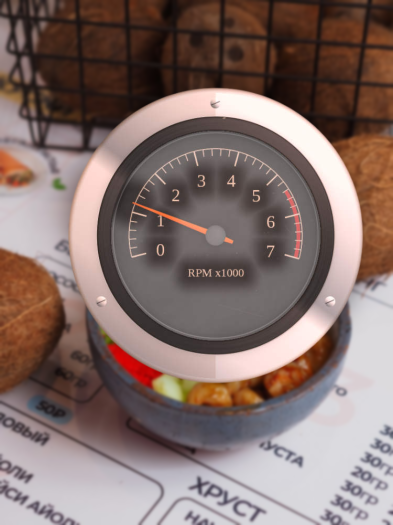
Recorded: 1200; rpm
